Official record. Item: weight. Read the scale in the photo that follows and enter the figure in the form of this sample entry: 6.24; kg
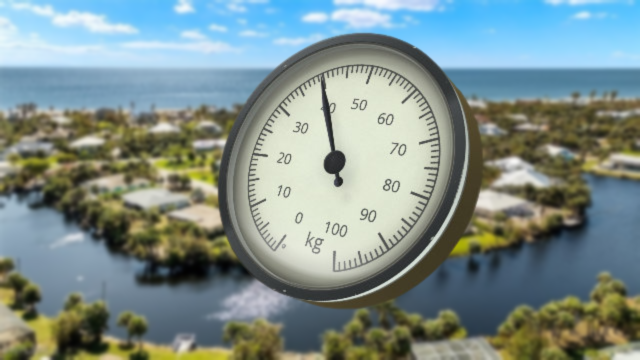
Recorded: 40; kg
